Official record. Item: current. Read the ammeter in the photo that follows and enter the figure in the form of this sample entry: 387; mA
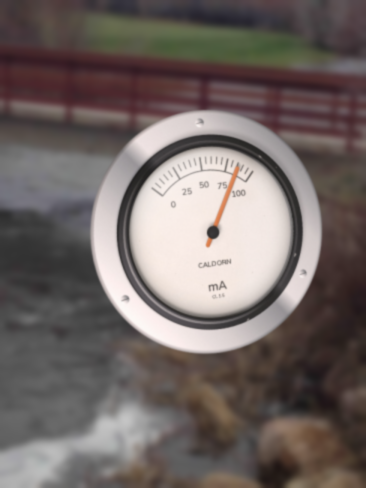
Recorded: 85; mA
